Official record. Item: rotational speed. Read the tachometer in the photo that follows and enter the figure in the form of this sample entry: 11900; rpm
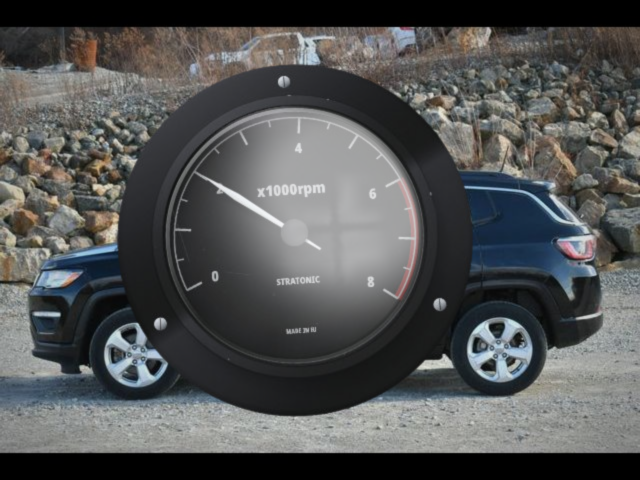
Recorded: 2000; rpm
